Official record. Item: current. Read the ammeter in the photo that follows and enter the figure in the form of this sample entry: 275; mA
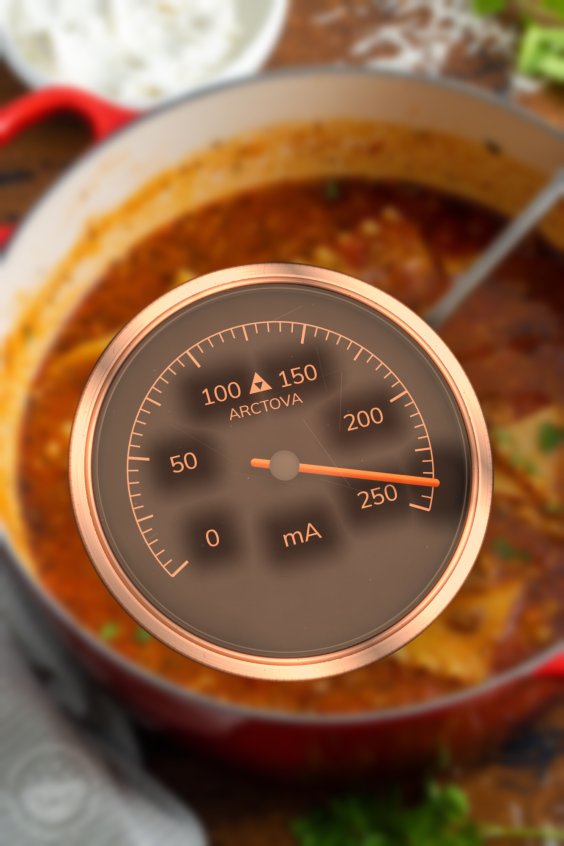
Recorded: 240; mA
